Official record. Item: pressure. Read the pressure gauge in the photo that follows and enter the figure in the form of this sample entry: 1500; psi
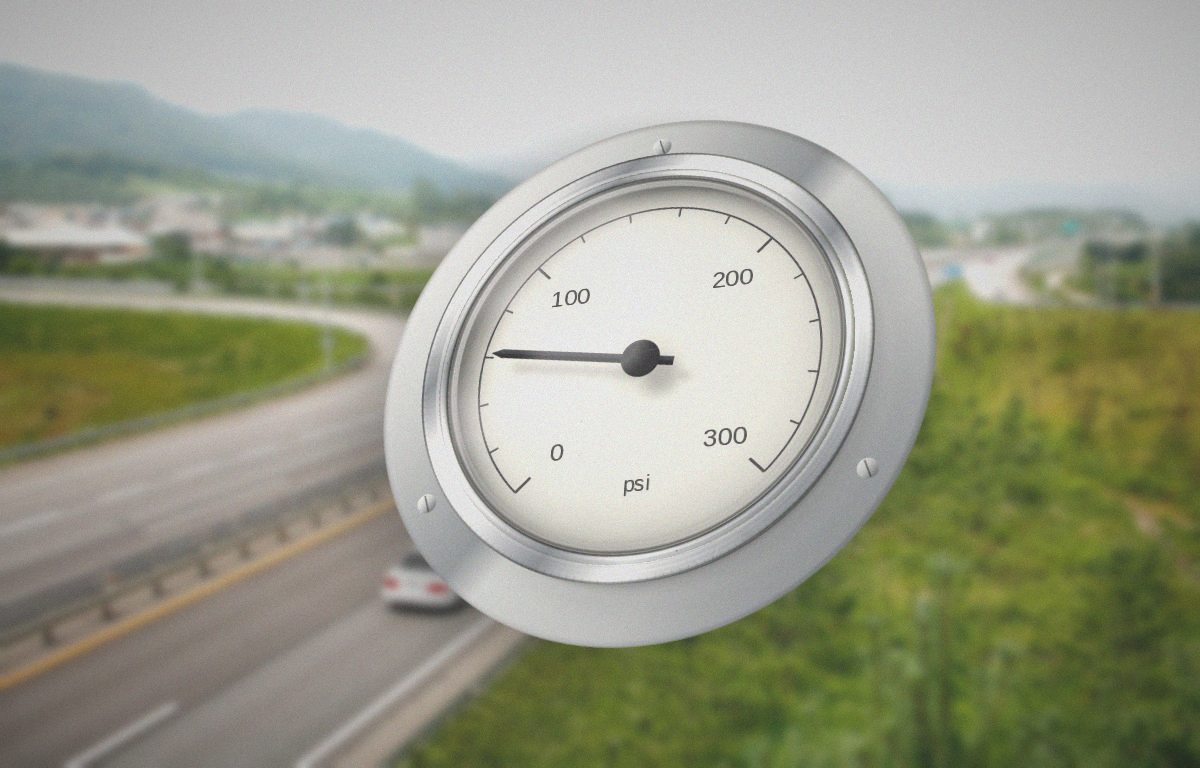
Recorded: 60; psi
